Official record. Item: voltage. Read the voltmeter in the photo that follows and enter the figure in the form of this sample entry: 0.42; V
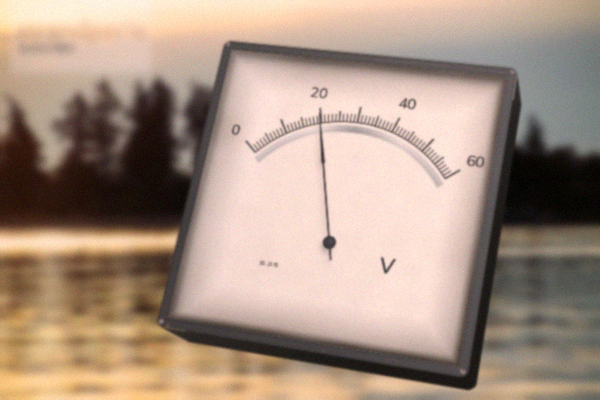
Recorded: 20; V
